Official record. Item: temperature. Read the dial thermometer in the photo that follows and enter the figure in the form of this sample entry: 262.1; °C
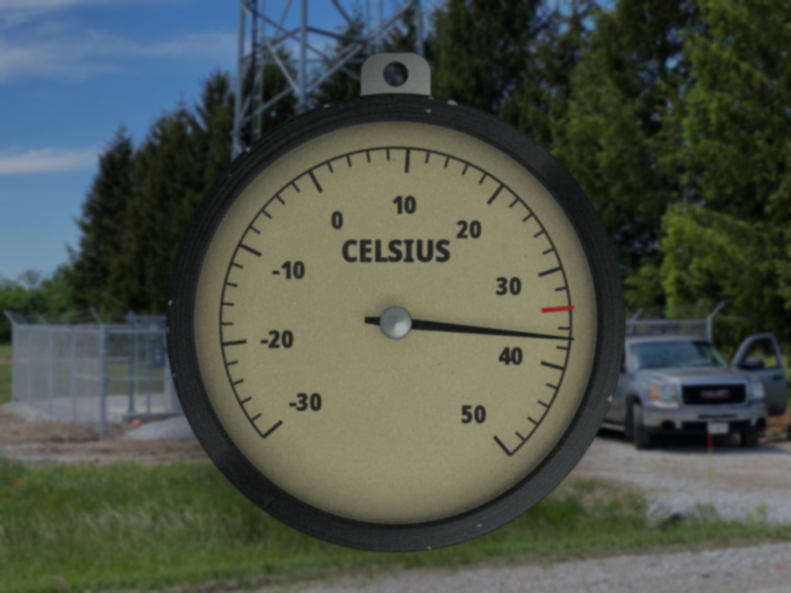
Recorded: 37; °C
